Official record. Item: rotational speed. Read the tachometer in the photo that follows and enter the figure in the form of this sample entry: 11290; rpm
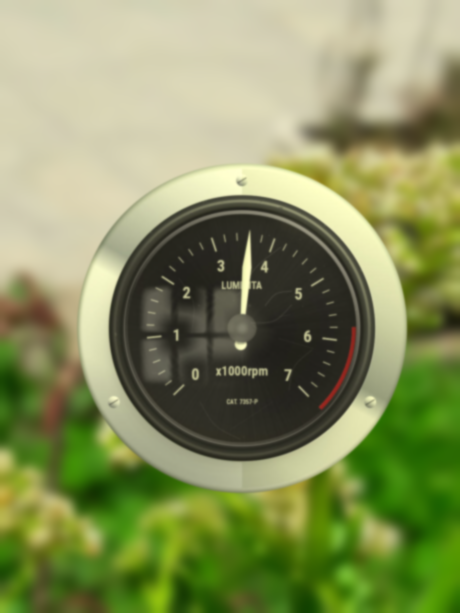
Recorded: 3600; rpm
